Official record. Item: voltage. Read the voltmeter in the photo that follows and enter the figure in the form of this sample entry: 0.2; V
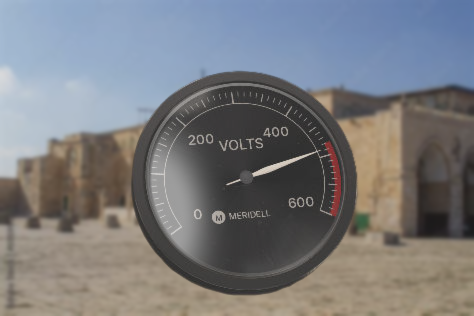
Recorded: 490; V
